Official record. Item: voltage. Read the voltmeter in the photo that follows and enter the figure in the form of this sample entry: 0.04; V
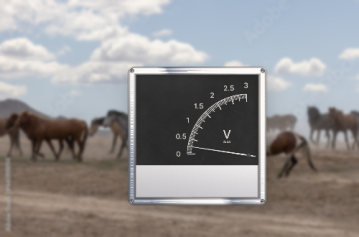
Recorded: 0.25; V
